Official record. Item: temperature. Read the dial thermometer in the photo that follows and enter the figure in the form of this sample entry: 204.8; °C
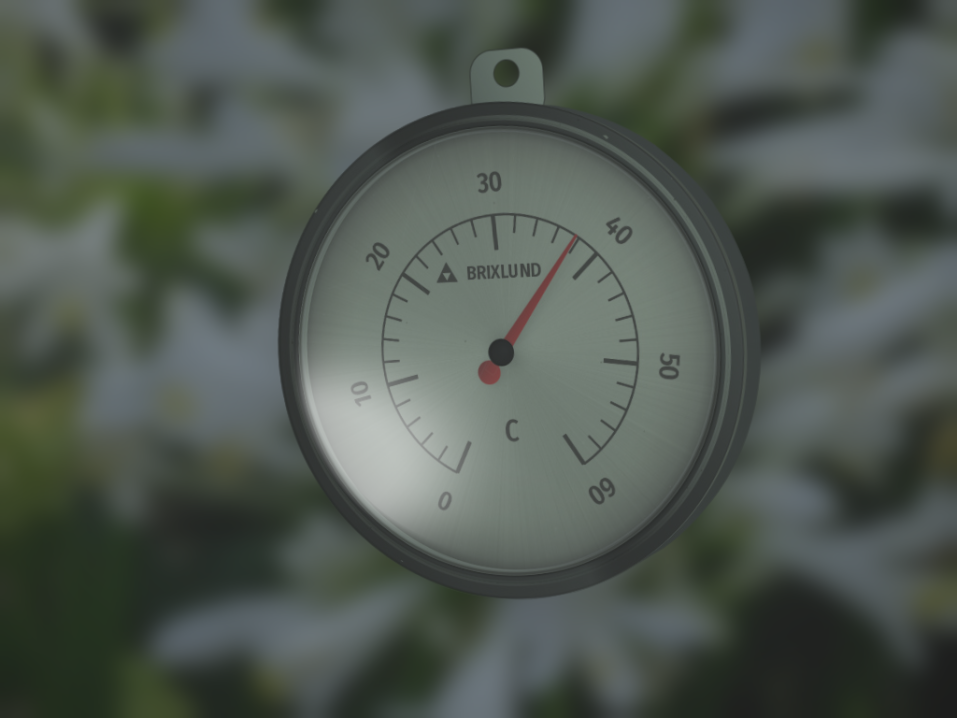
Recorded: 38; °C
